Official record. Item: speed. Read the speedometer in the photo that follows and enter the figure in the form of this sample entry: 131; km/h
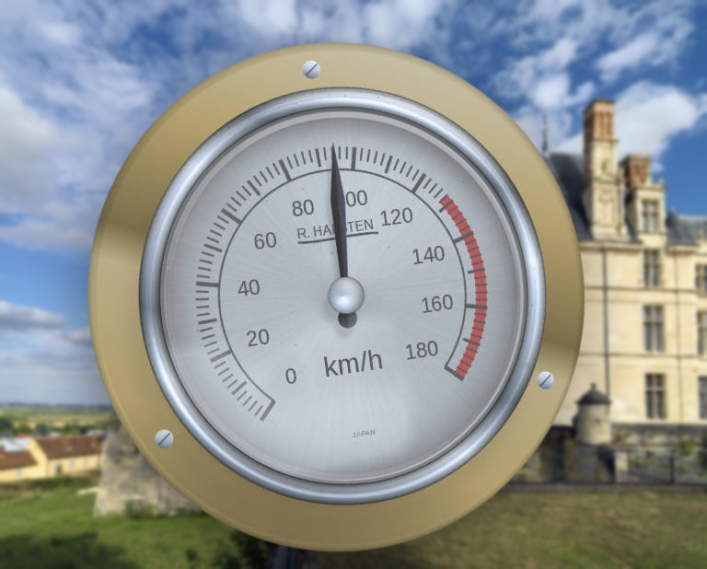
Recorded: 94; km/h
